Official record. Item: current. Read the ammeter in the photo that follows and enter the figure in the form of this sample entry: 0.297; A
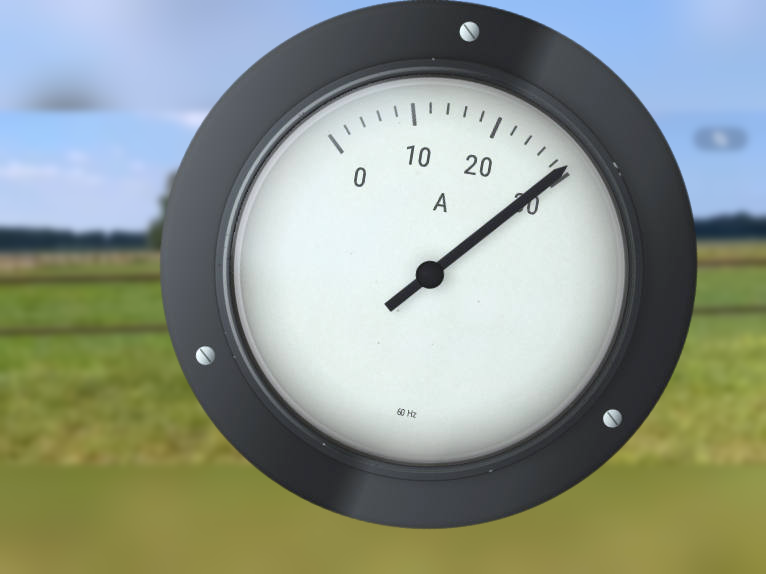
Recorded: 29; A
